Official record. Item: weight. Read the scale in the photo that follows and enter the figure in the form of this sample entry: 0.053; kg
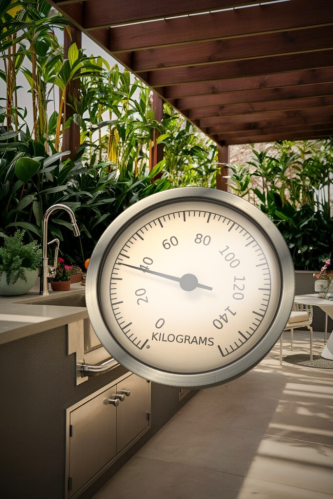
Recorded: 36; kg
